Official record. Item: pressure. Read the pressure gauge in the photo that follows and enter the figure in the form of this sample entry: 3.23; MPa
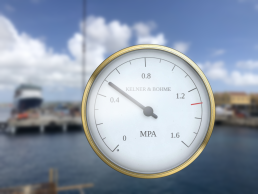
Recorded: 0.5; MPa
